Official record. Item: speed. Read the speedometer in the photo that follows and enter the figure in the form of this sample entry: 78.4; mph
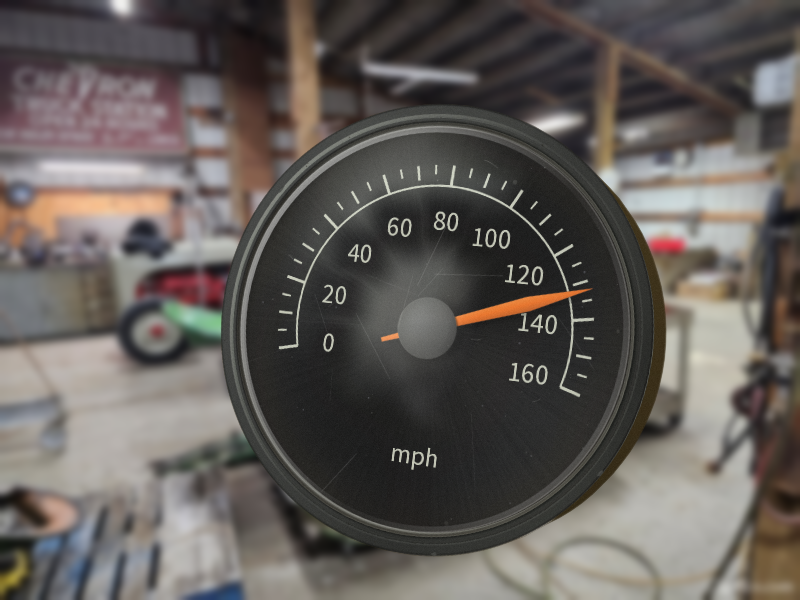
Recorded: 132.5; mph
